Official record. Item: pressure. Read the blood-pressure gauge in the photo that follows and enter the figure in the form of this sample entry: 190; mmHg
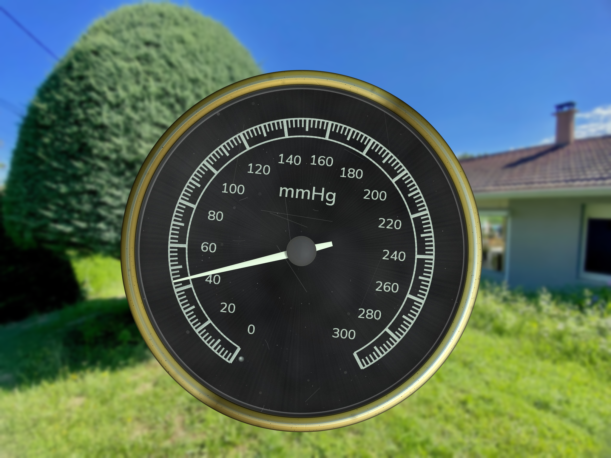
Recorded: 44; mmHg
